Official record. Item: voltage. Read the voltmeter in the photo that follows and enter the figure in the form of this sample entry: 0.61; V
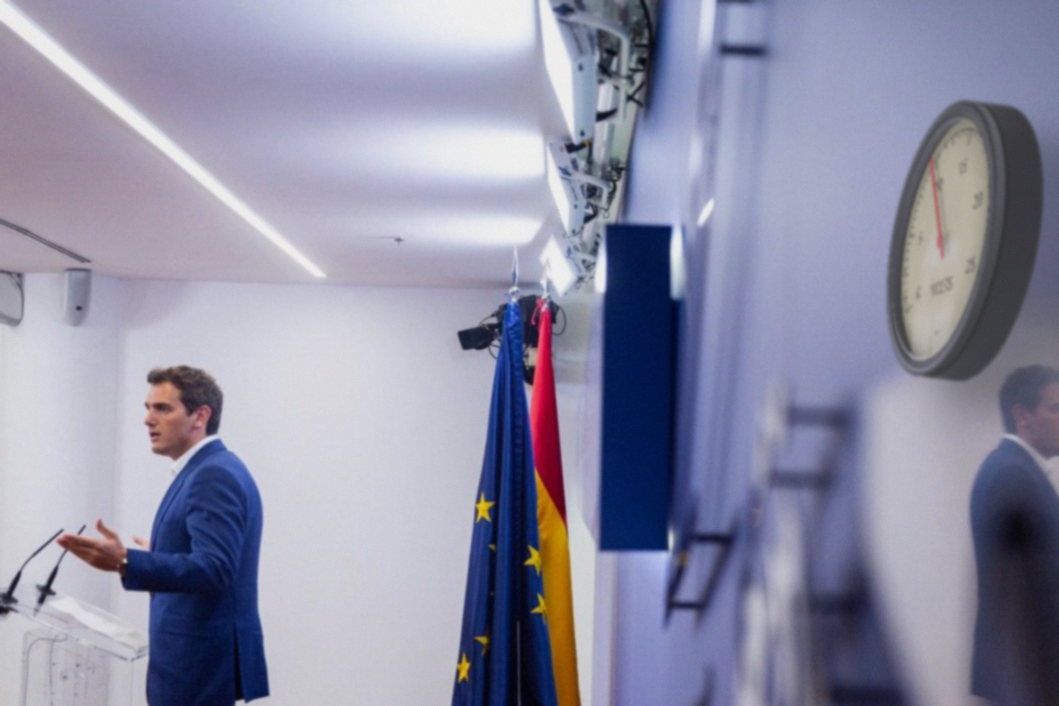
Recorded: 10; V
